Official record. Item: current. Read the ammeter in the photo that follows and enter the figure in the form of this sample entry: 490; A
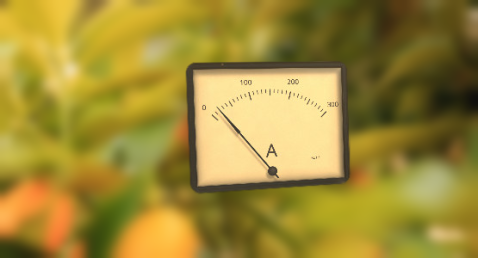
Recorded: 20; A
